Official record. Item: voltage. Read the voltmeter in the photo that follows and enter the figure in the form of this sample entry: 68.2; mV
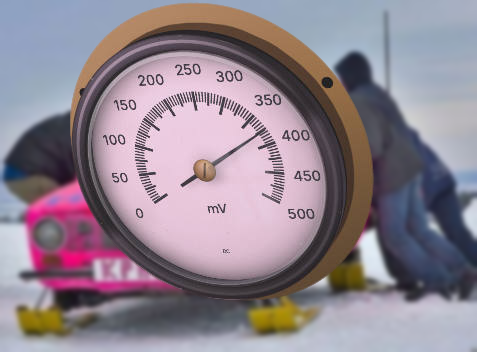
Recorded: 375; mV
